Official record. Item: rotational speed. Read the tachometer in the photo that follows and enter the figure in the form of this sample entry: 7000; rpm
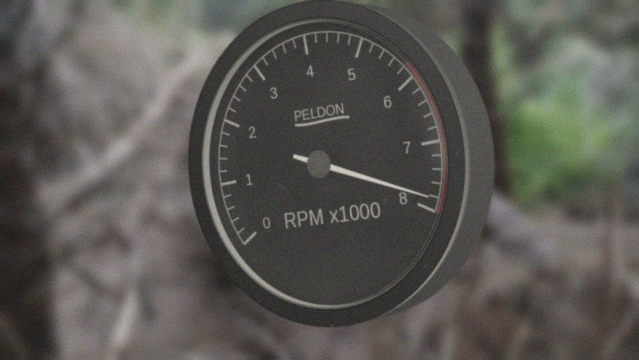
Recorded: 7800; rpm
